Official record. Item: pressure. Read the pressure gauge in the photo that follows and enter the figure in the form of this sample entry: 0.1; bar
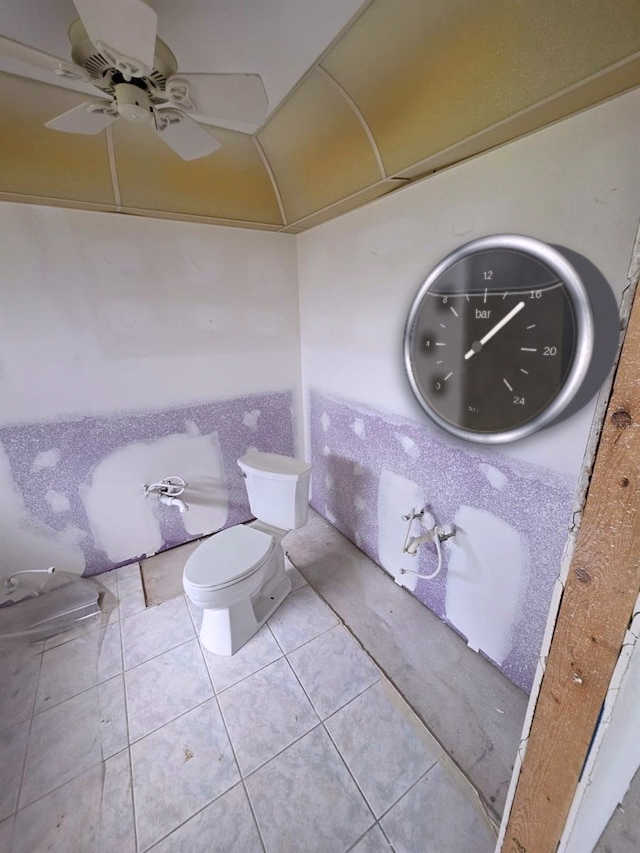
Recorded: 16; bar
